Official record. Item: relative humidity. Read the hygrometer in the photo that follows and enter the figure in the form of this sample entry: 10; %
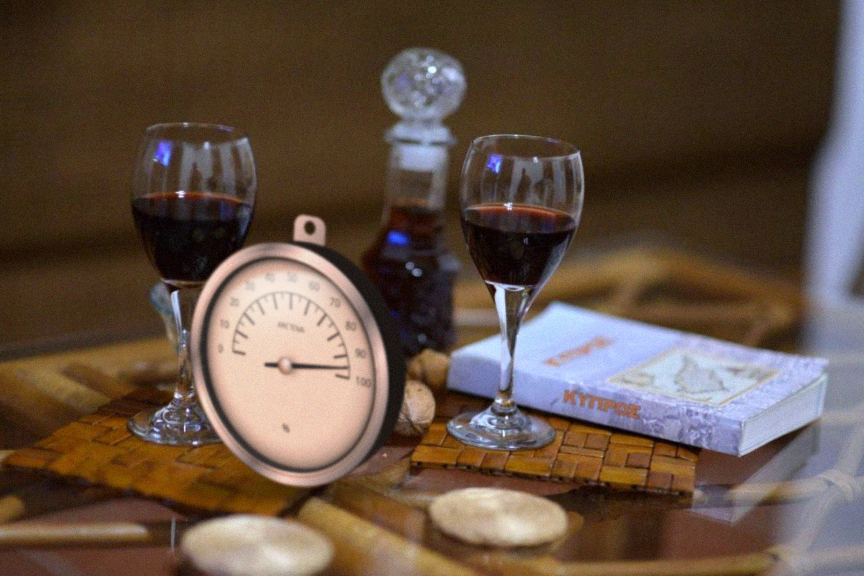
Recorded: 95; %
